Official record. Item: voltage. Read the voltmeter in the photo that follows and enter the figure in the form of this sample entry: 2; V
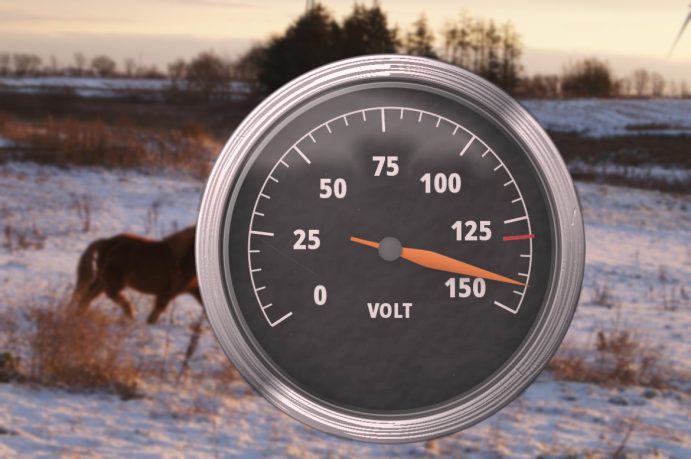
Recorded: 142.5; V
